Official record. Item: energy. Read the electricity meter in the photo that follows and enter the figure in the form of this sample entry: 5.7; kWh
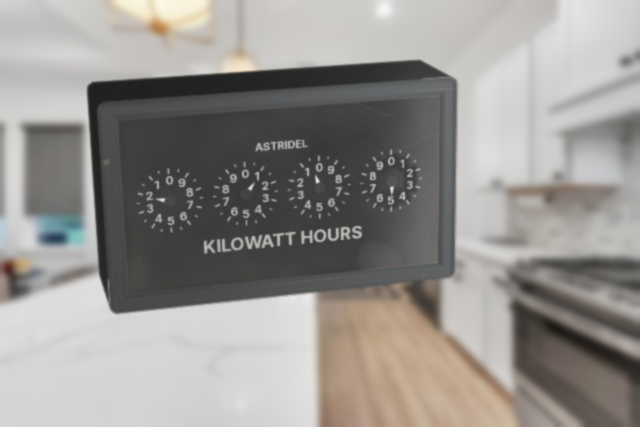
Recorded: 2105; kWh
